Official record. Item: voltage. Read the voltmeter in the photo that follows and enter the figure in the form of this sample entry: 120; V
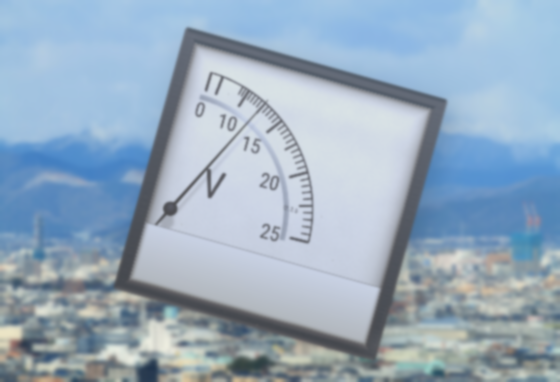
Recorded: 12.5; V
